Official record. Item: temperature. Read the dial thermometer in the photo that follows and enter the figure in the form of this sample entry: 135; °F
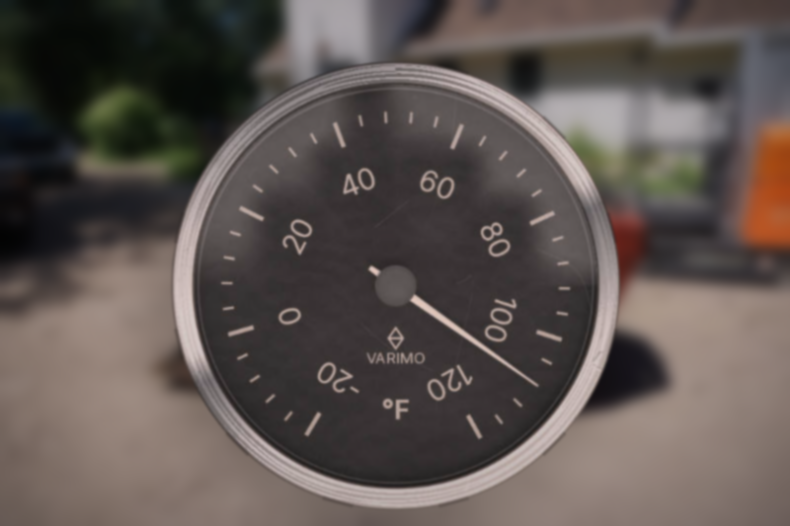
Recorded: 108; °F
